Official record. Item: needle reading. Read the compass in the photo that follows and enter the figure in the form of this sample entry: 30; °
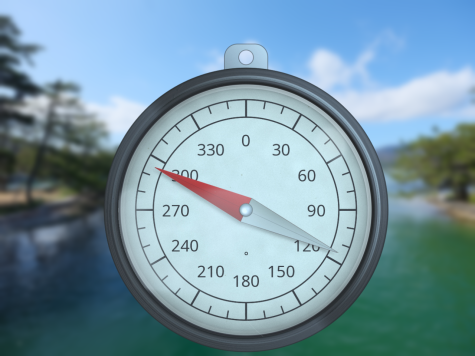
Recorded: 295; °
